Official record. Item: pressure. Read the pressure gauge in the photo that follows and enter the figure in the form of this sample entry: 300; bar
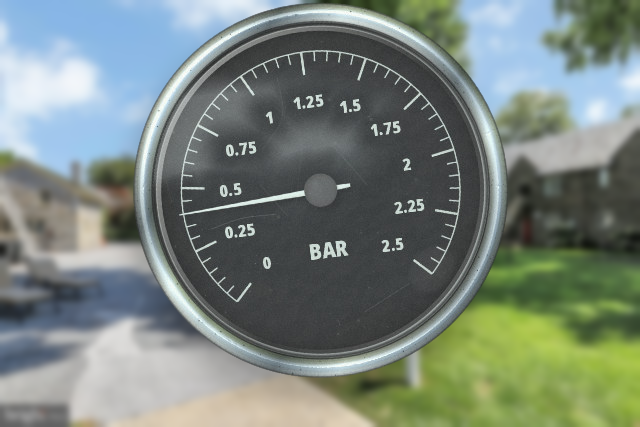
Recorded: 0.4; bar
